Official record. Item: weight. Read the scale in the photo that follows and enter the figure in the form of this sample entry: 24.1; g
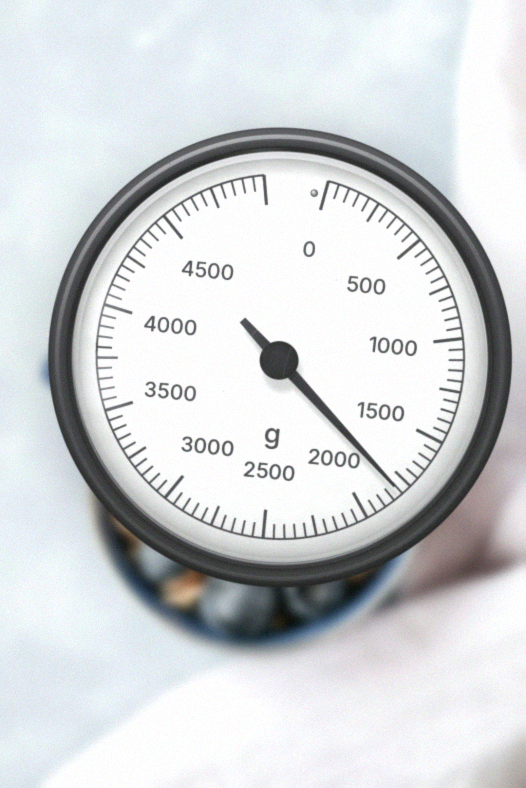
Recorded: 1800; g
